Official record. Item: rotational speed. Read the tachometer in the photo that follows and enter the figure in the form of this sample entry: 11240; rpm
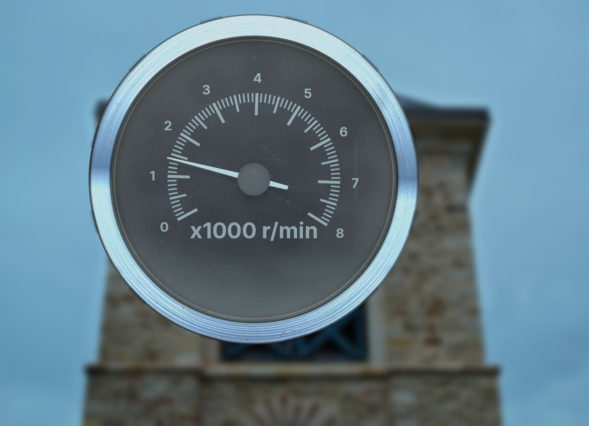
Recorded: 1400; rpm
